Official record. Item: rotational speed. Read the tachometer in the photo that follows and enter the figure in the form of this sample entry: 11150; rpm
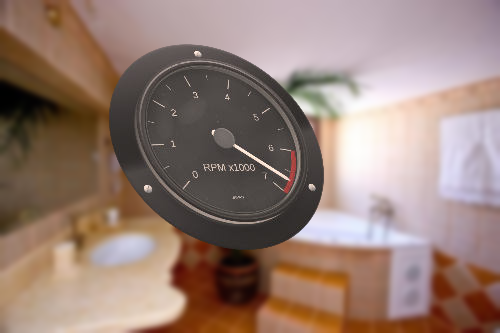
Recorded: 6750; rpm
